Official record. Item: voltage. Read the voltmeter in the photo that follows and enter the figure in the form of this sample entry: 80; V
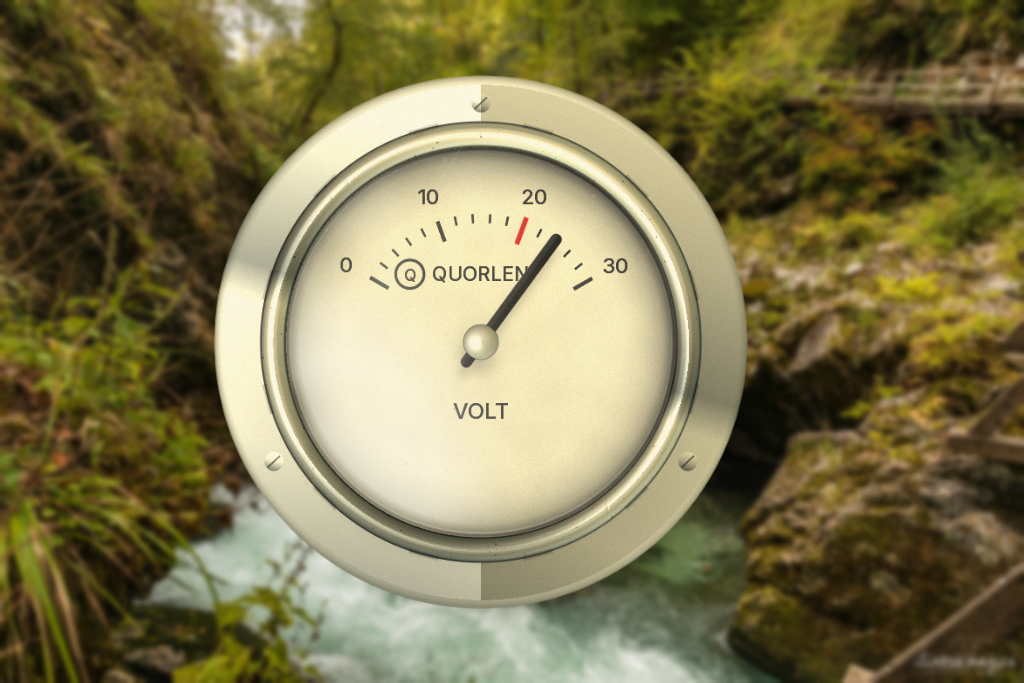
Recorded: 24; V
